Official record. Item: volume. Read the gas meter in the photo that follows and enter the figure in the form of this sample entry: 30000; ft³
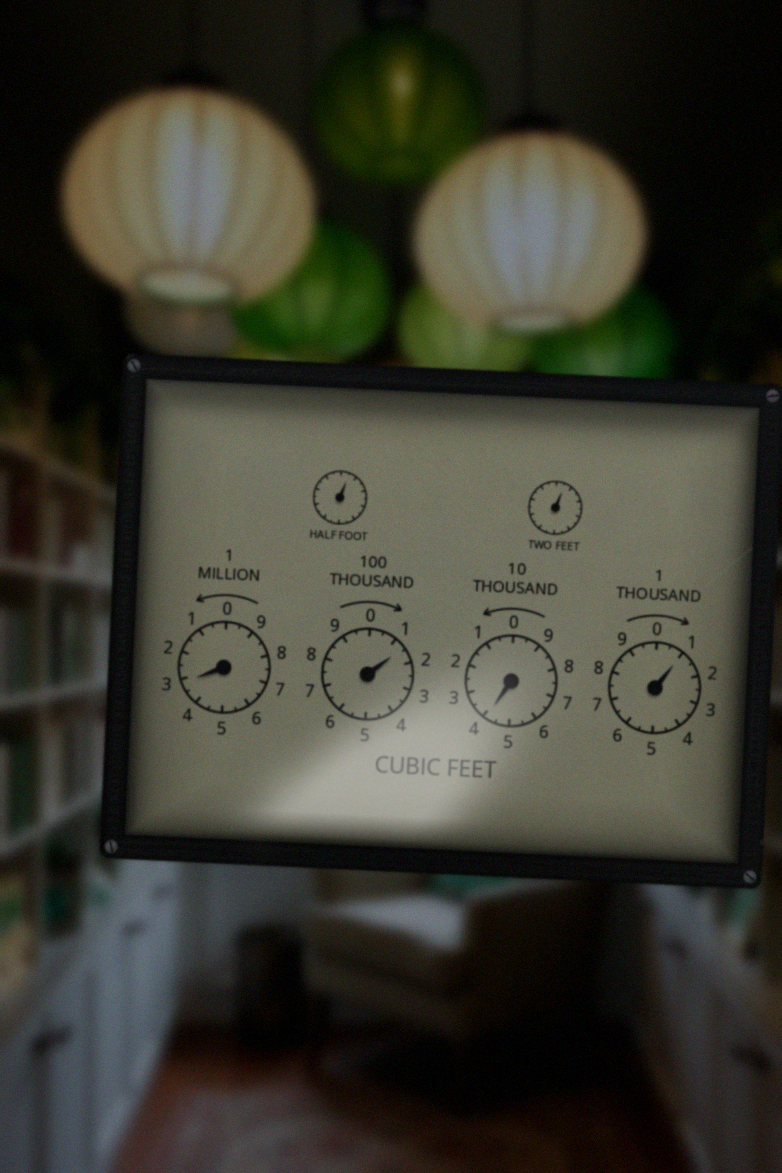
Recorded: 314100; ft³
